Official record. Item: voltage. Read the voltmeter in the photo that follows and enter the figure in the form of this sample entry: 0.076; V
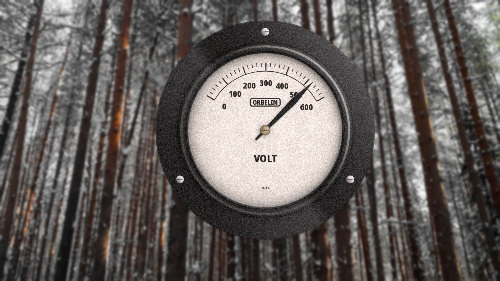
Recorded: 520; V
